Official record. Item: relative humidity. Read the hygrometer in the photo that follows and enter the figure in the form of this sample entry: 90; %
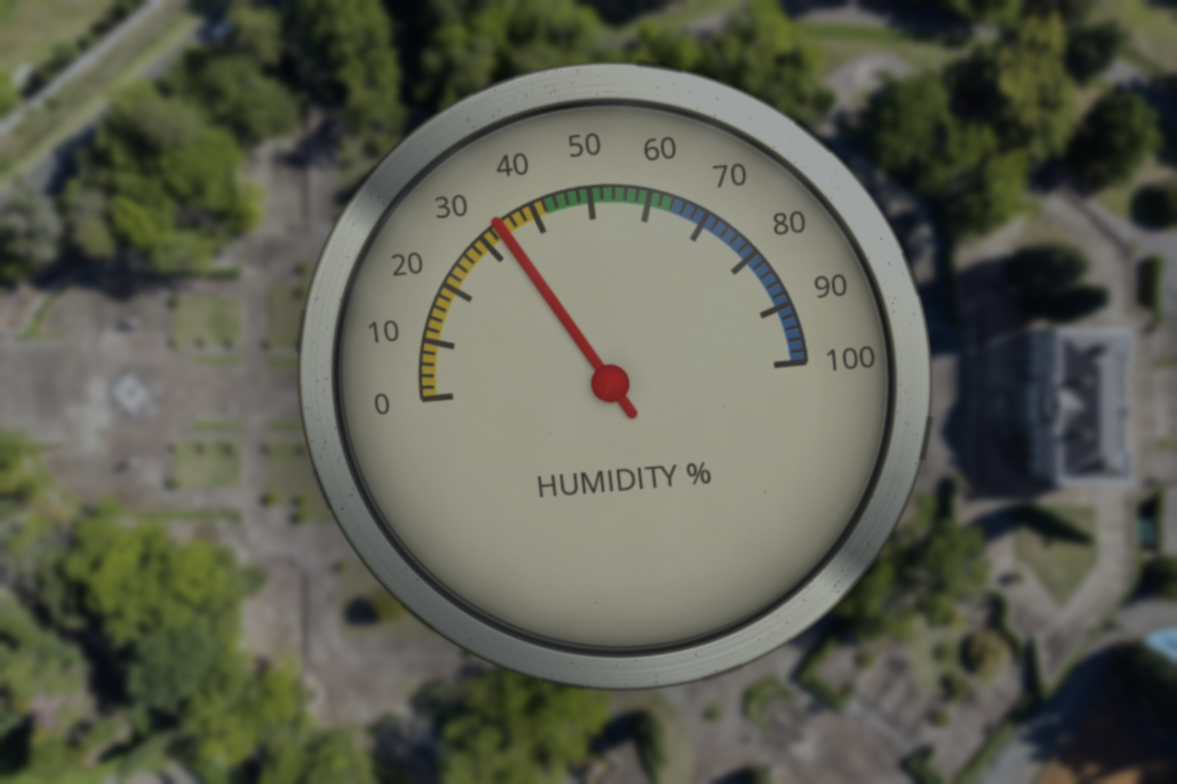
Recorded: 34; %
